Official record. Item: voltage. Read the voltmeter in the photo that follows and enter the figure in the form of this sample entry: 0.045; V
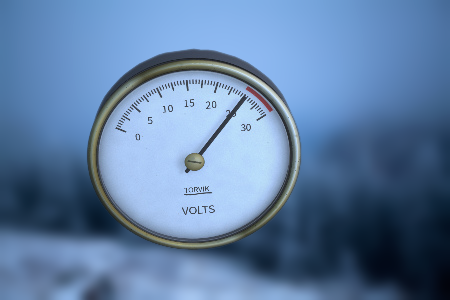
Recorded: 25; V
